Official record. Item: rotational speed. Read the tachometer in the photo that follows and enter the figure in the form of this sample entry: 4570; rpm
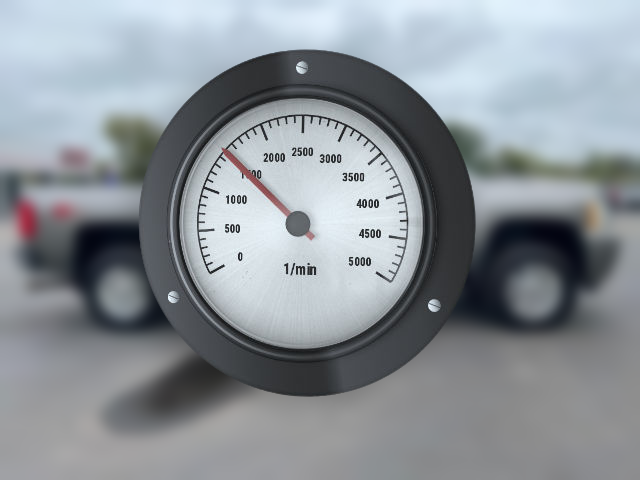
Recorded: 1500; rpm
